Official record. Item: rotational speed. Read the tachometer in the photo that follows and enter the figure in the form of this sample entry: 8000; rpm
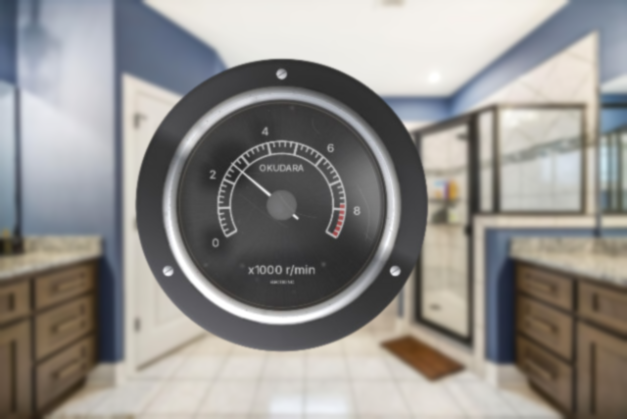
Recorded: 2600; rpm
